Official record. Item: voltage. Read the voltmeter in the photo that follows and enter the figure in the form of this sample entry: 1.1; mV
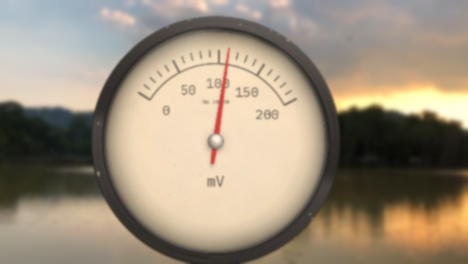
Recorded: 110; mV
